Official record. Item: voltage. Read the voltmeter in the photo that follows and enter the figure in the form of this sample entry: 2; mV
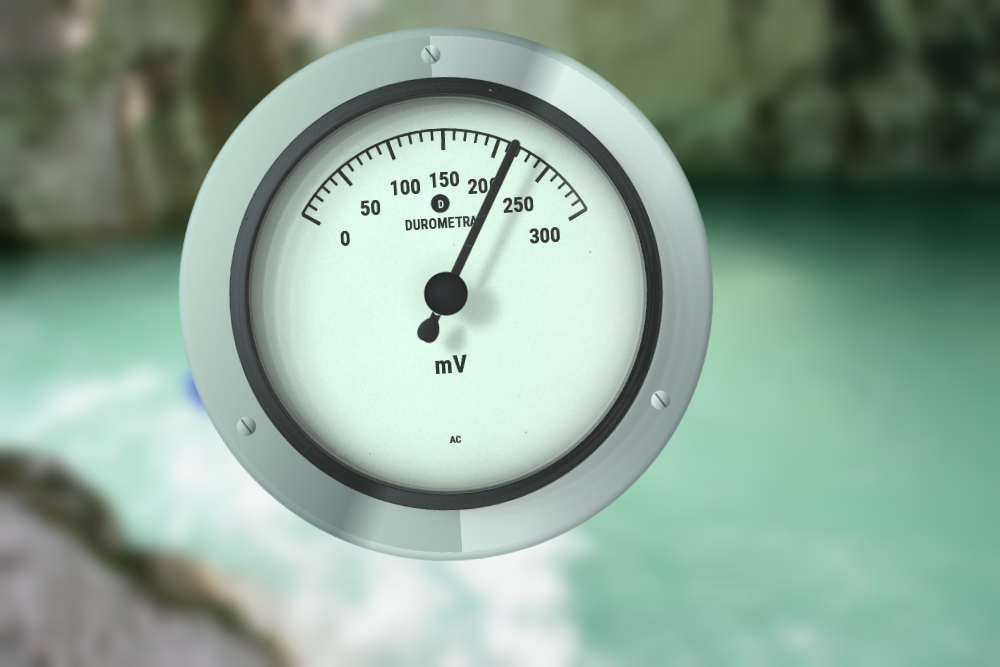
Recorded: 215; mV
